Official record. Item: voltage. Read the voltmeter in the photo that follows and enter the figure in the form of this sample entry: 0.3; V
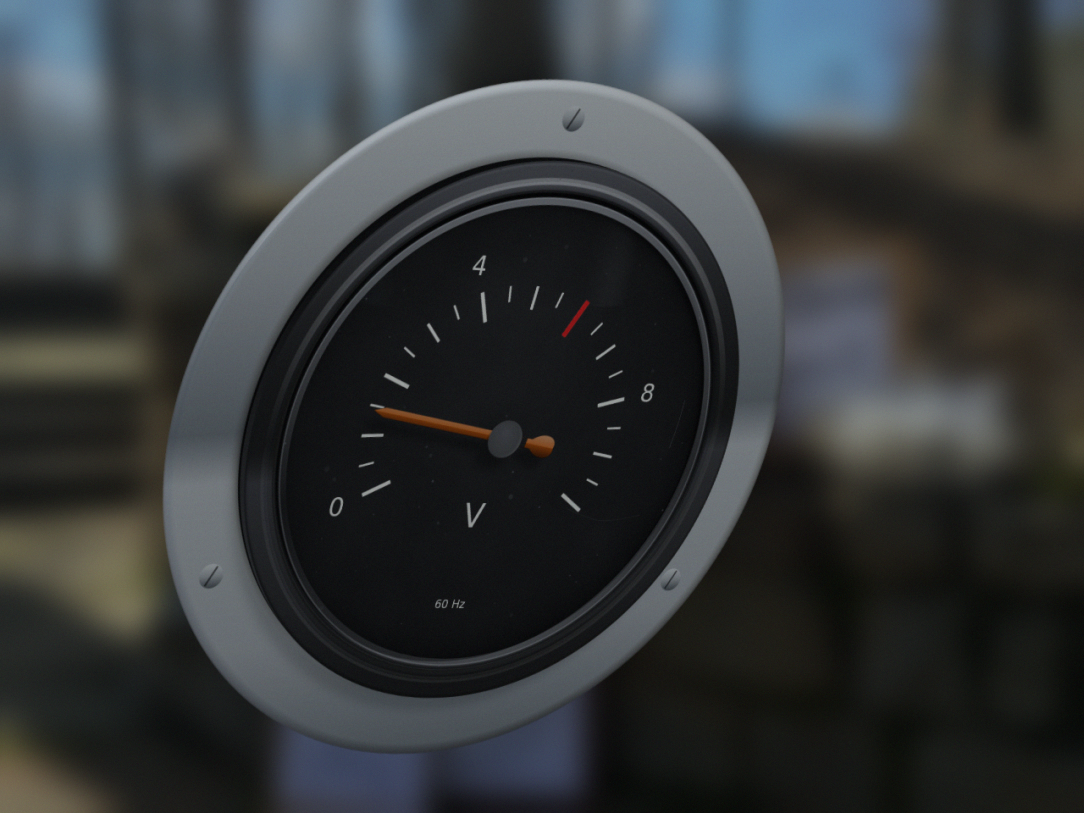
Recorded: 1.5; V
